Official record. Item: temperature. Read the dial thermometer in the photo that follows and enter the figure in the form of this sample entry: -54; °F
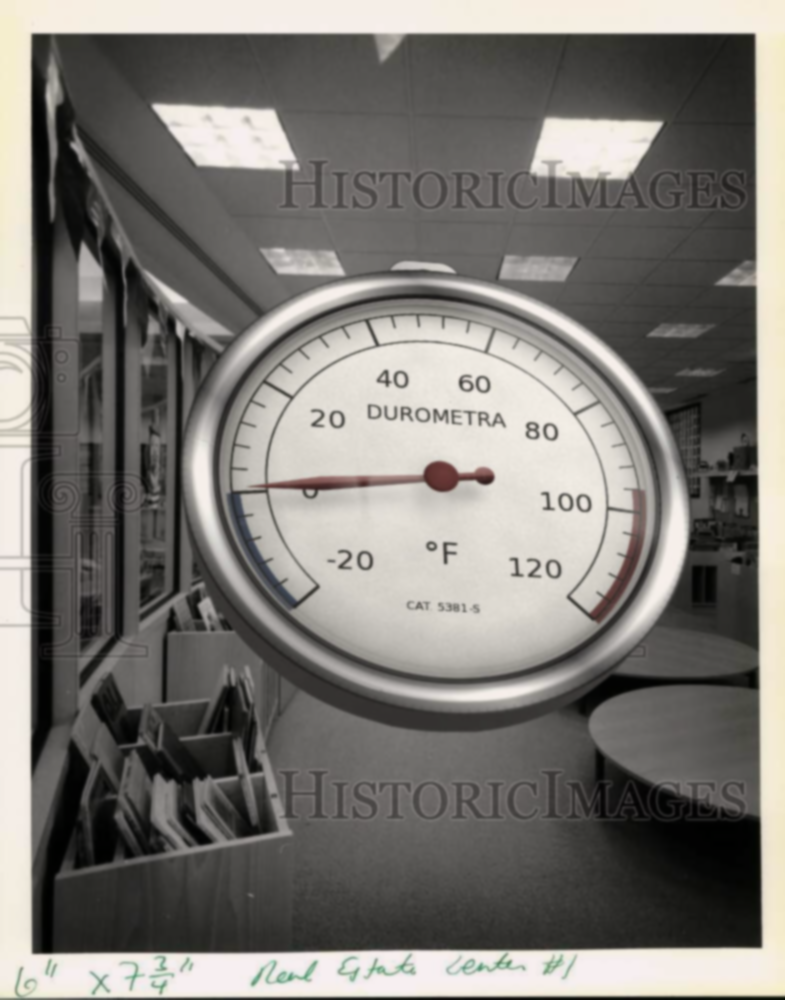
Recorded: 0; °F
